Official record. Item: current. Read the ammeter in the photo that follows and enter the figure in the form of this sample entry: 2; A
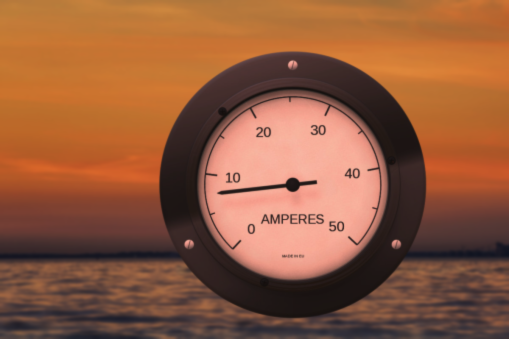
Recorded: 7.5; A
